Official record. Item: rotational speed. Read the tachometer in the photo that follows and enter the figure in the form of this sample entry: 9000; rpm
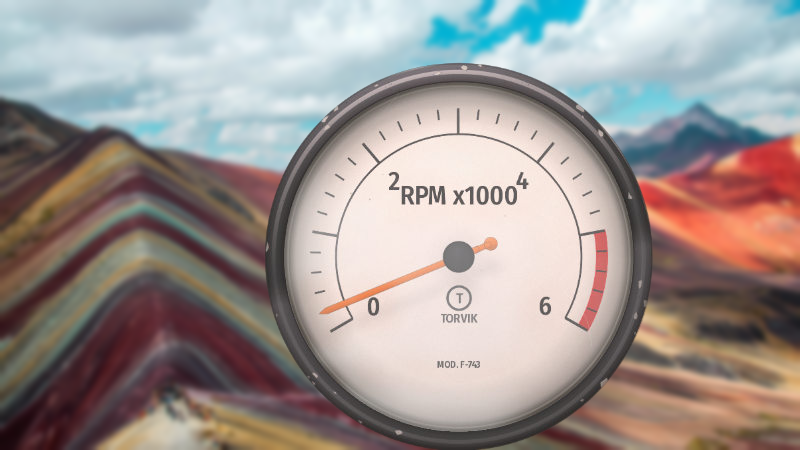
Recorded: 200; rpm
